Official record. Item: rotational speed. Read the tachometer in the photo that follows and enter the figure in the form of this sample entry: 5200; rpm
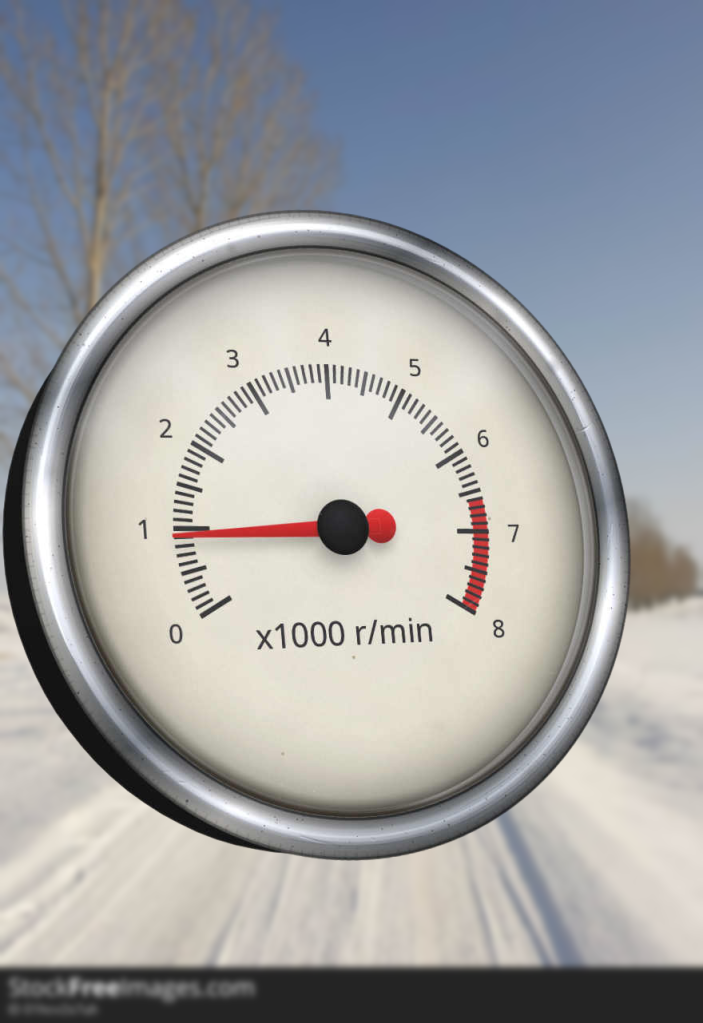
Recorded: 900; rpm
